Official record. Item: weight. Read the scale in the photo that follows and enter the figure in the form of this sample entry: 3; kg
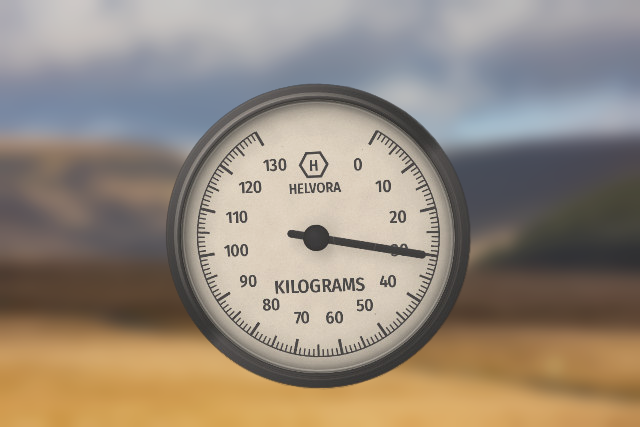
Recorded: 30; kg
